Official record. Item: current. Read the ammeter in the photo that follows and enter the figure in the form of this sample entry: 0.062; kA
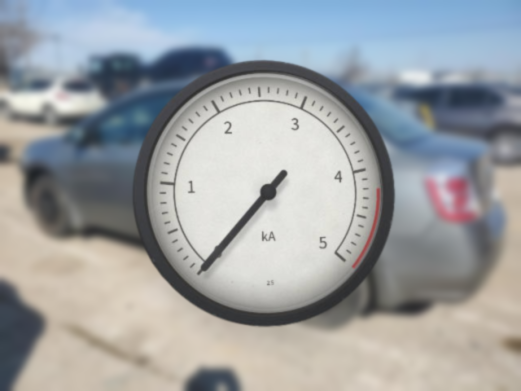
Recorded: 0; kA
